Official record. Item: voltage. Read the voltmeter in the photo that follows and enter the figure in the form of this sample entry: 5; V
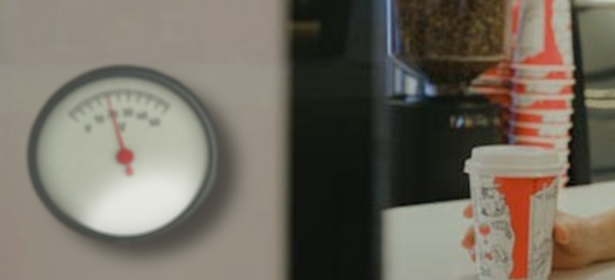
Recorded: 20; V
